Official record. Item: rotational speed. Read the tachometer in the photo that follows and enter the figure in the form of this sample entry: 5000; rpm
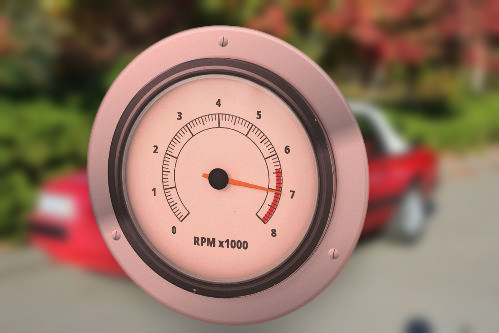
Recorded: 7000; rpm
